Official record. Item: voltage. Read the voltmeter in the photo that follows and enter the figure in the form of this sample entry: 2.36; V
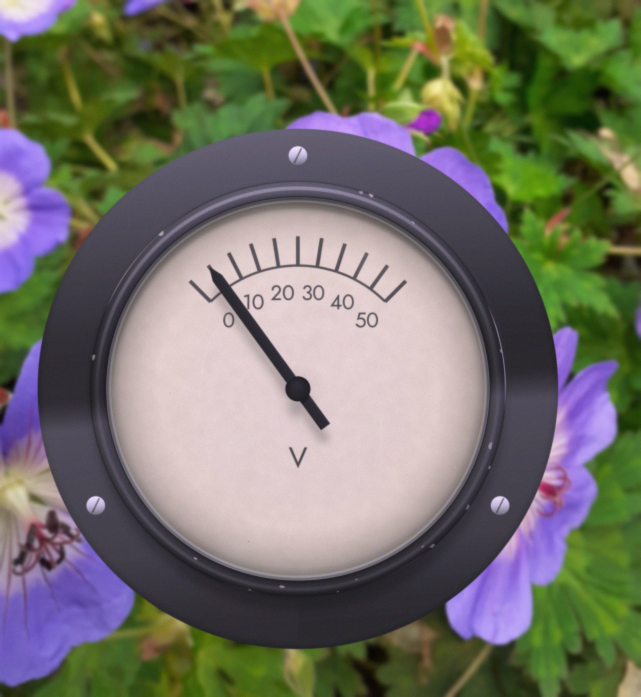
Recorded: 5; V
